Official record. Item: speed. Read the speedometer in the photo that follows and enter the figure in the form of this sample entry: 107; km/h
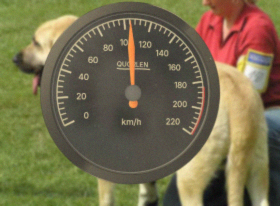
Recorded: 104; km/h
